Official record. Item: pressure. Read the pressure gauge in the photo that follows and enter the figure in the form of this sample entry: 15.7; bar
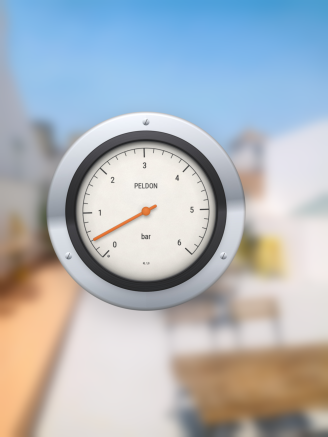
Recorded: 0.4; bar
